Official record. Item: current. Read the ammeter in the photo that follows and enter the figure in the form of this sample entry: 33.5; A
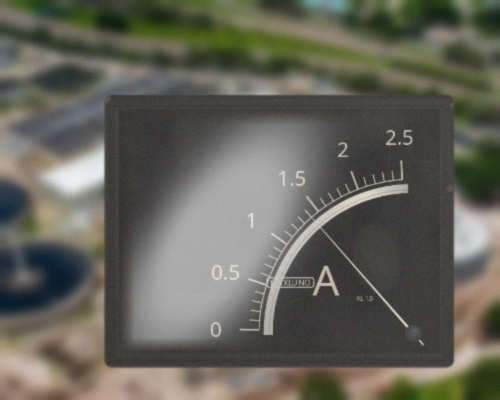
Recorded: 1.4; A
